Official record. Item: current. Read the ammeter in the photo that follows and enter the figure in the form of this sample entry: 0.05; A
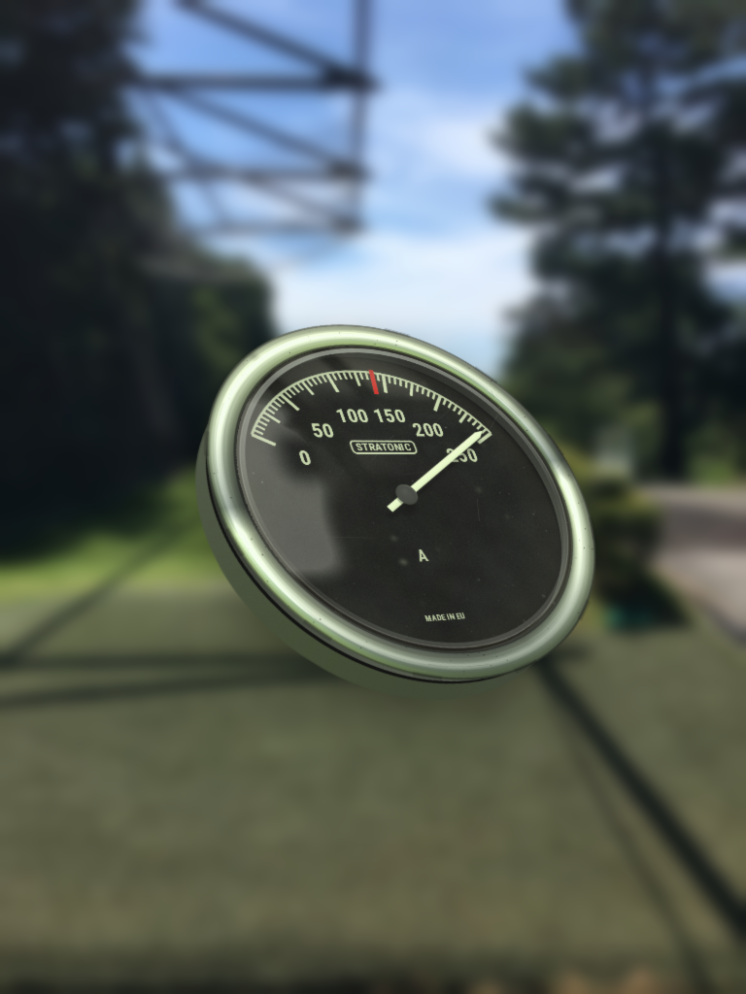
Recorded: 245; A
